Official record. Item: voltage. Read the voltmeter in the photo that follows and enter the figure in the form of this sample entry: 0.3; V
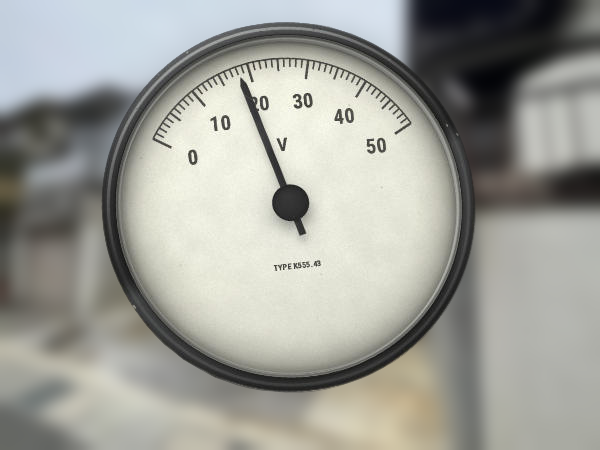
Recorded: 18; V
